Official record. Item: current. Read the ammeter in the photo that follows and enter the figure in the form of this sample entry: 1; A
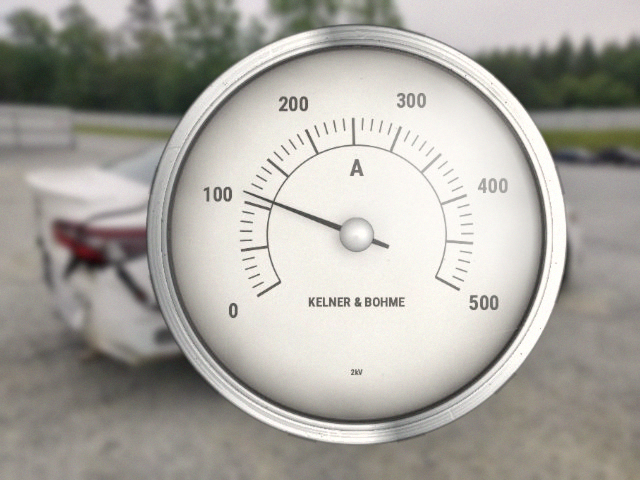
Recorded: 110; A
